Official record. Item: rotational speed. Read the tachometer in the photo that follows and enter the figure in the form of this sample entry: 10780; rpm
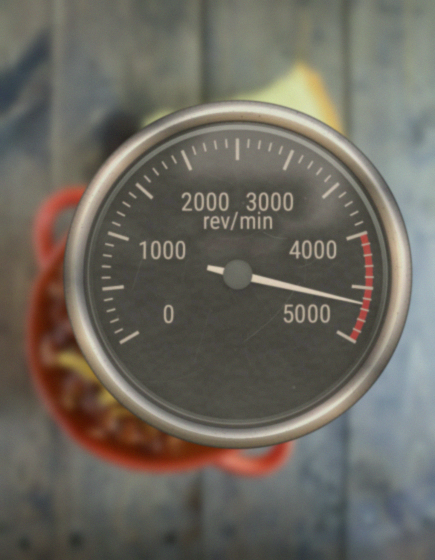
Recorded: 4650; rpm
